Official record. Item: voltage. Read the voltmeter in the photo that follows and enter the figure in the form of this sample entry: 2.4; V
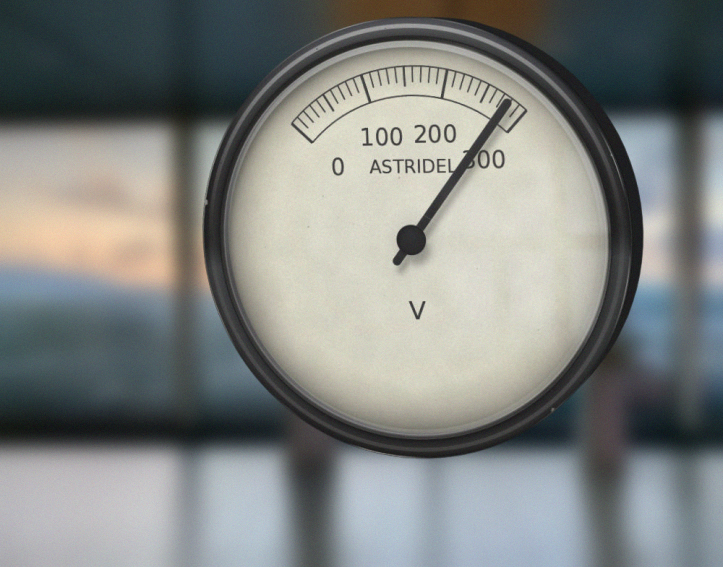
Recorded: 280; V
